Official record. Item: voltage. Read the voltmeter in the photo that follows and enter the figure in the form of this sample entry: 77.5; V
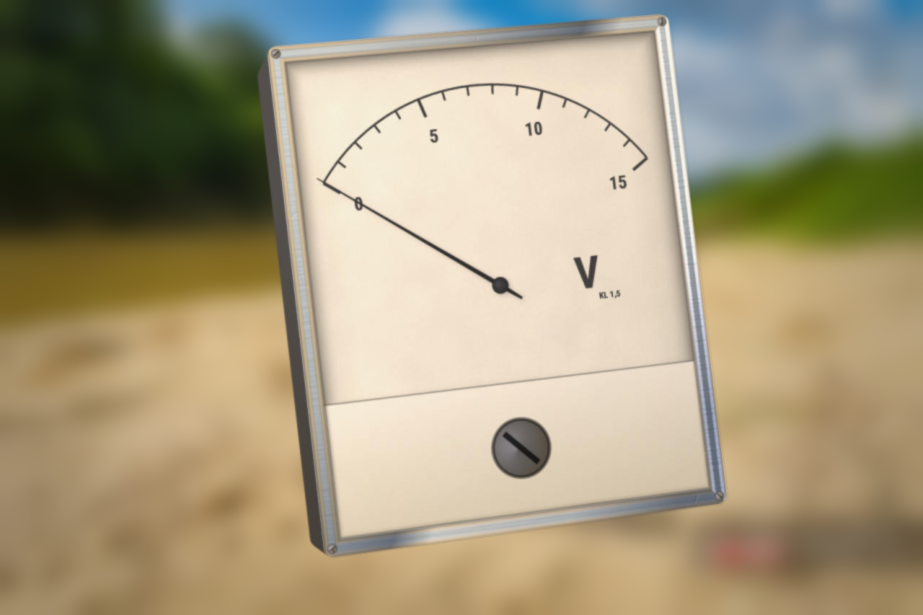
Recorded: 0; V
